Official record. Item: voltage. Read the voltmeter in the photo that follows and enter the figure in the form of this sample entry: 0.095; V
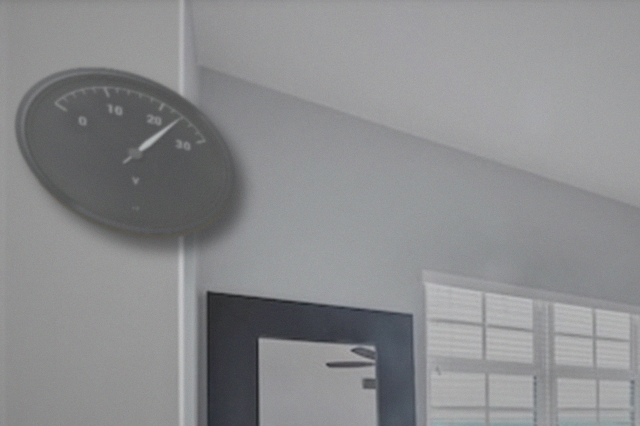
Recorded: 24; V
